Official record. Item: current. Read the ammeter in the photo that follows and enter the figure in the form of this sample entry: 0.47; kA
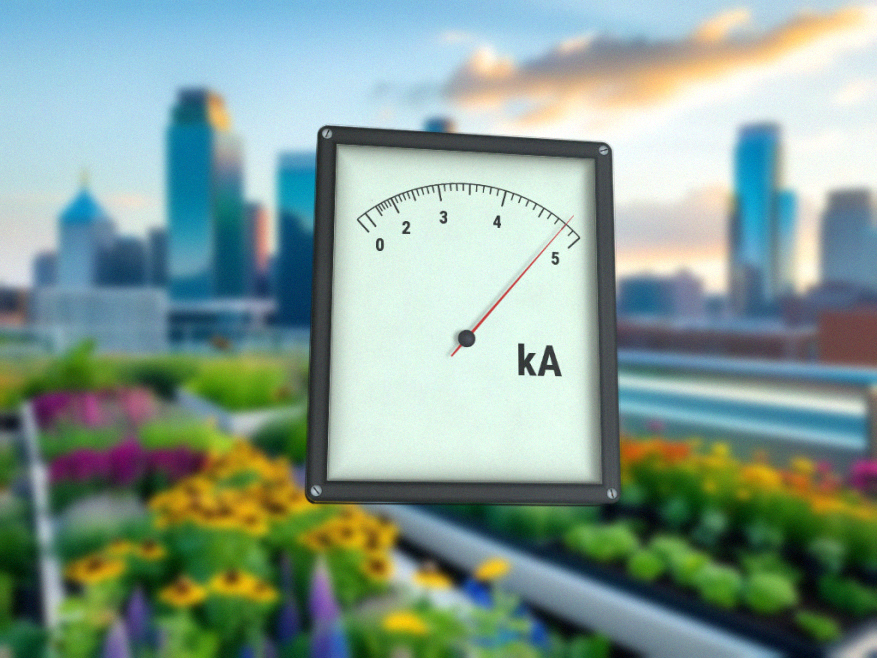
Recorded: 4.8; kA
